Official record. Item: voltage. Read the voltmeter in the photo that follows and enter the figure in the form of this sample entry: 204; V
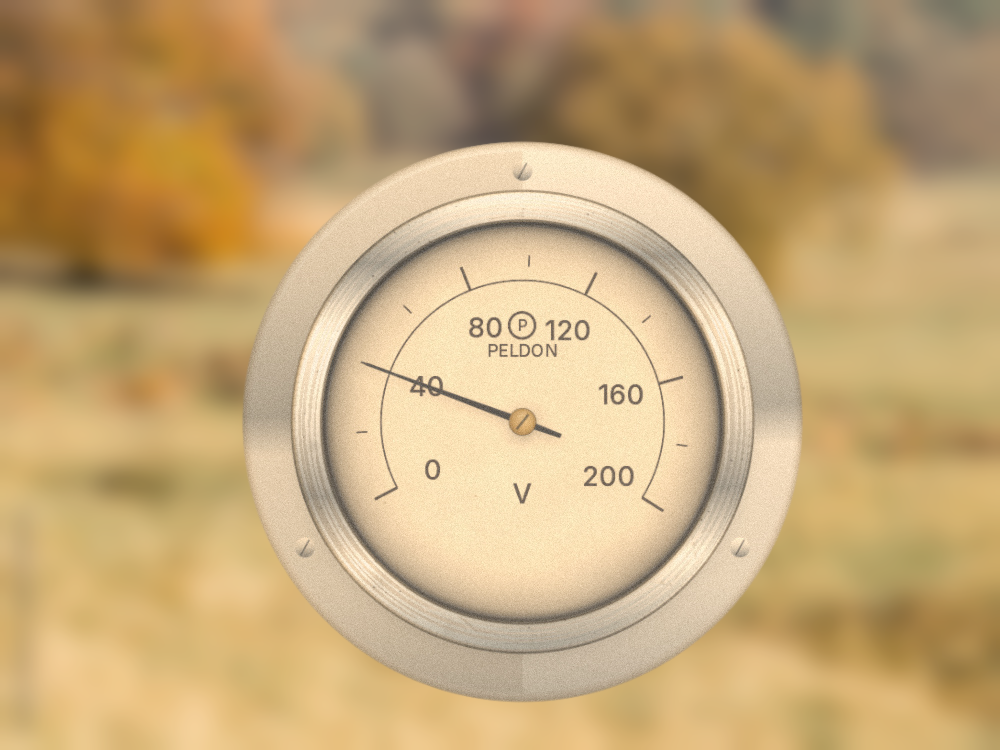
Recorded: 40; V
